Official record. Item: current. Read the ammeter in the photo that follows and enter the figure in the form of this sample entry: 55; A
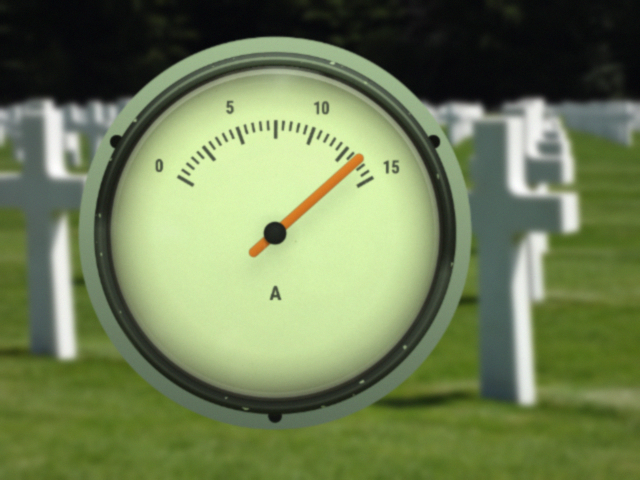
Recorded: 13.5; A
